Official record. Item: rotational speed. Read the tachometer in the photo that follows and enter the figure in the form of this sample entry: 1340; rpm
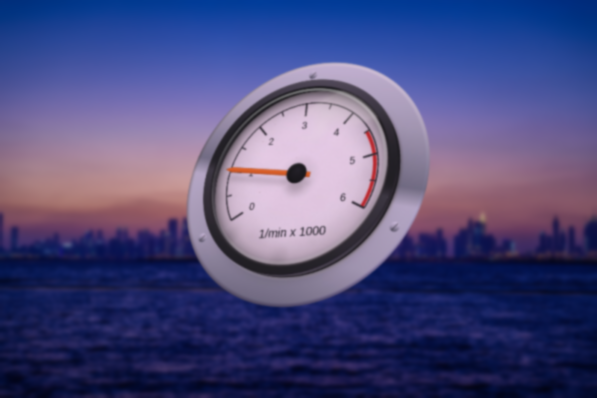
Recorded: 1000; rpm
